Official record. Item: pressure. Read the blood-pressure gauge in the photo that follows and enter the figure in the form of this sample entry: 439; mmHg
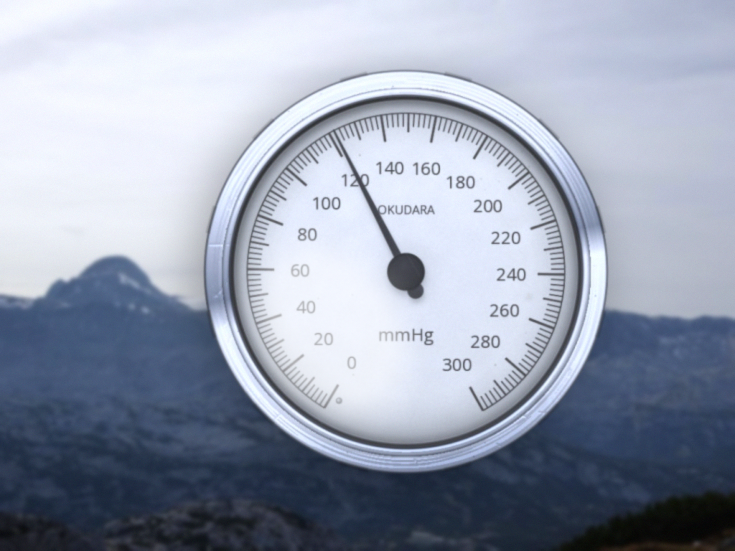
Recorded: 122; mmHg
